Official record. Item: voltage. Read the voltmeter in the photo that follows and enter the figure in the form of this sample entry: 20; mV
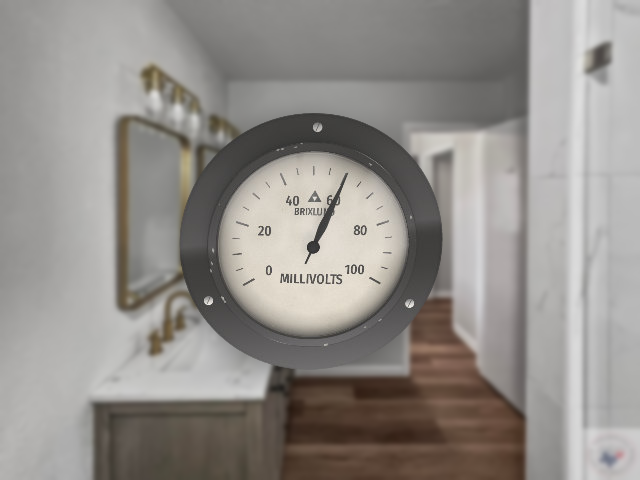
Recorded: 60; mV
